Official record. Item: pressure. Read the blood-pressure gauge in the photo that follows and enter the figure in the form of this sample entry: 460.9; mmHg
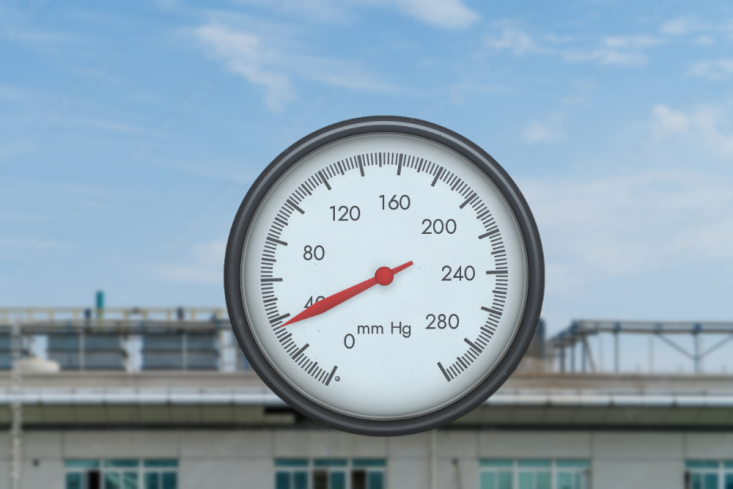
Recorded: 36; mmHg
